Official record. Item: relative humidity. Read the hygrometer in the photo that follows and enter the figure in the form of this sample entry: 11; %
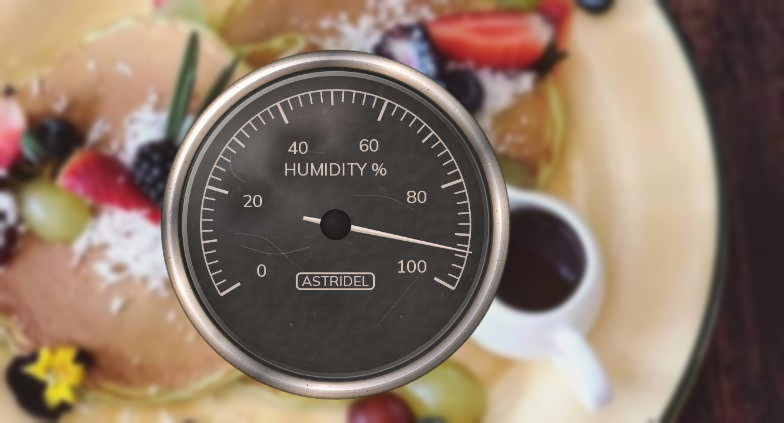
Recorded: 93; %
